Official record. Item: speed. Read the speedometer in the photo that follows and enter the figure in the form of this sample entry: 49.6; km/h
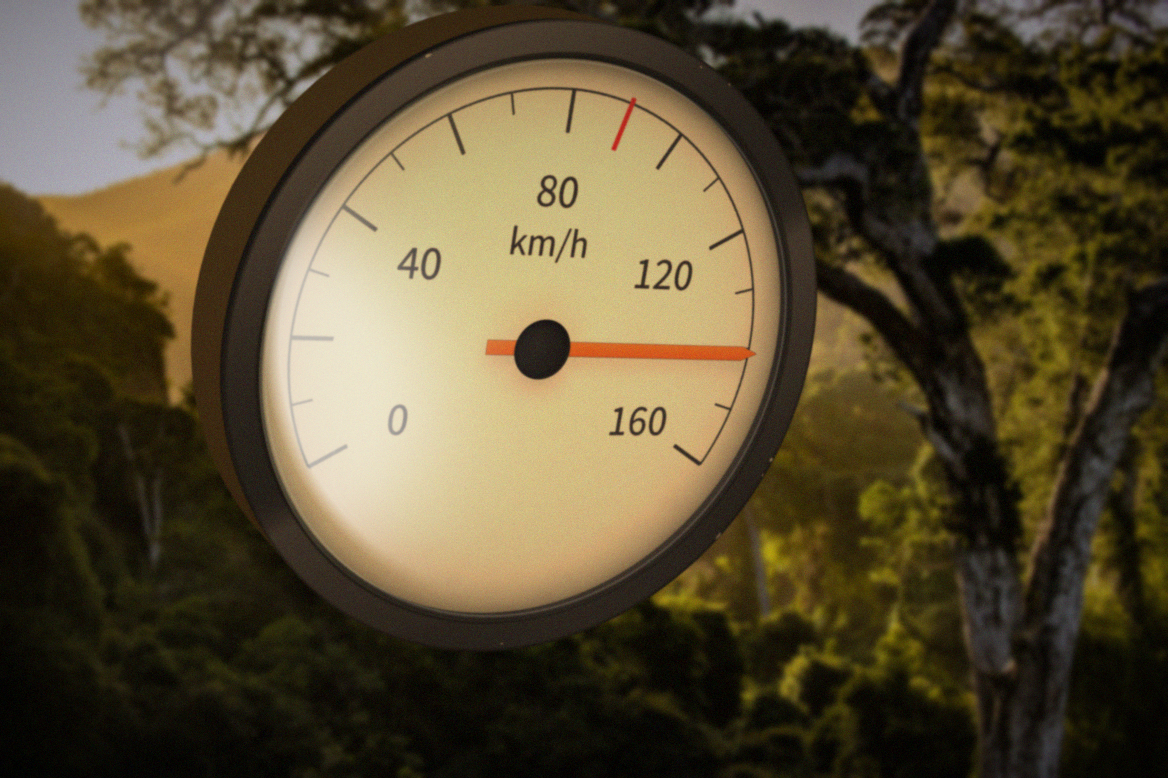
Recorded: 140; km/h
